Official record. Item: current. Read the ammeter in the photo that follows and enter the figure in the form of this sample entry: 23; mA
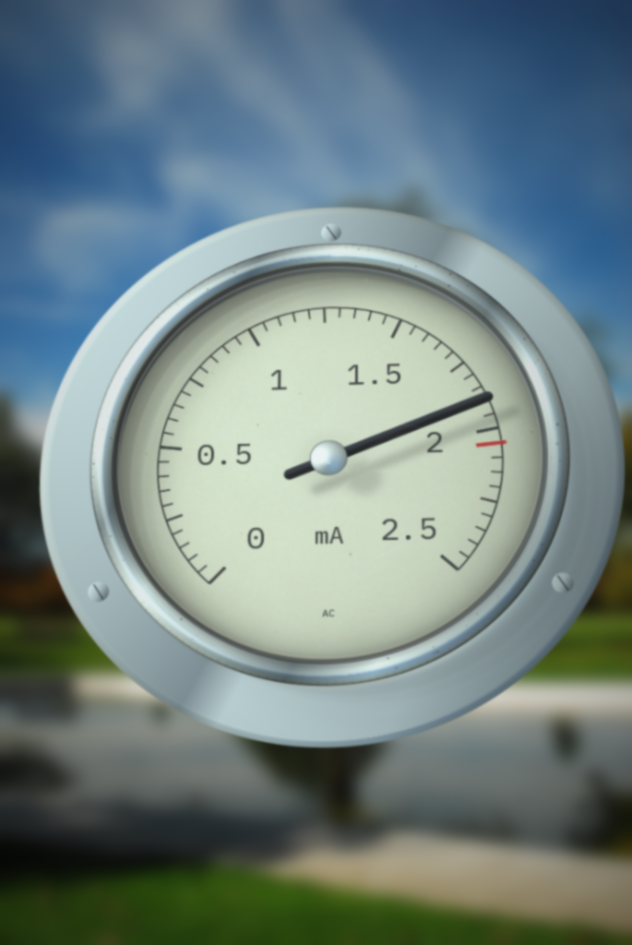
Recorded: 1.9; mA
